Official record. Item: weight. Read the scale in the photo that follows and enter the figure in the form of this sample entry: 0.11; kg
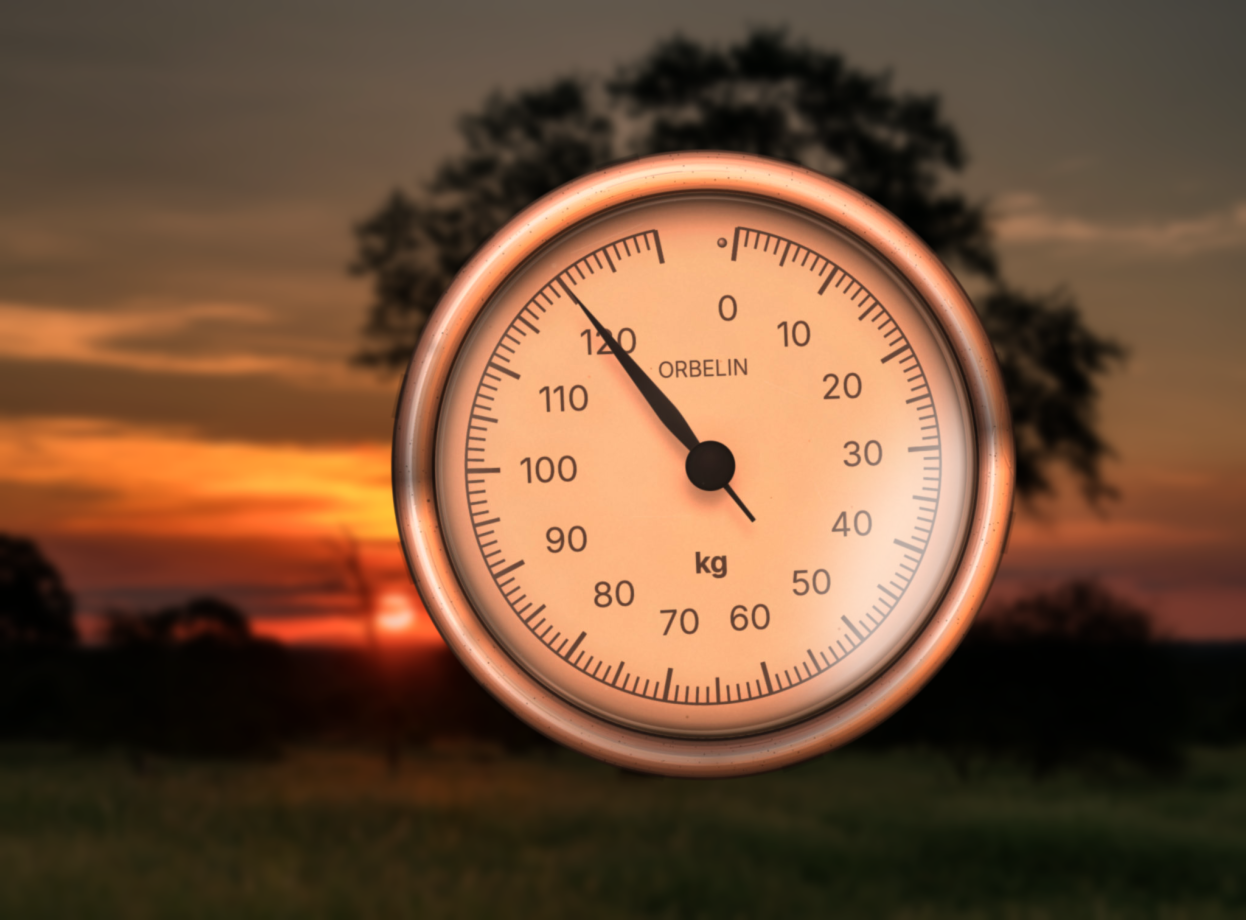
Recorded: 120; kg
